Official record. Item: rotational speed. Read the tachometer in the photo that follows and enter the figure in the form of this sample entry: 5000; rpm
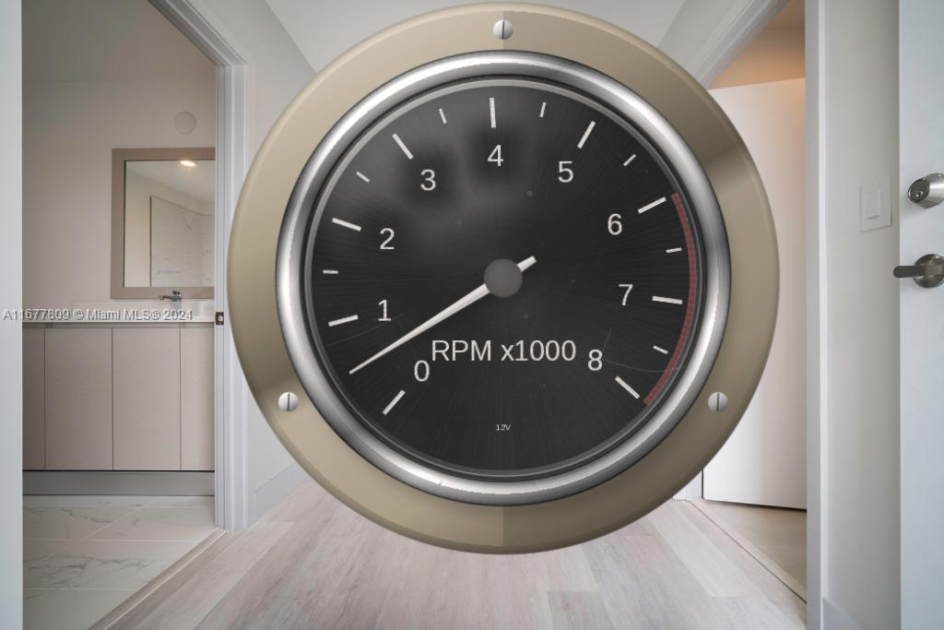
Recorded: 500; rpm
